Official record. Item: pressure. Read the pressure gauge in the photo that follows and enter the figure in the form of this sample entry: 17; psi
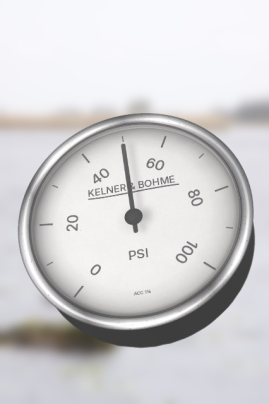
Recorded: 50; psi
